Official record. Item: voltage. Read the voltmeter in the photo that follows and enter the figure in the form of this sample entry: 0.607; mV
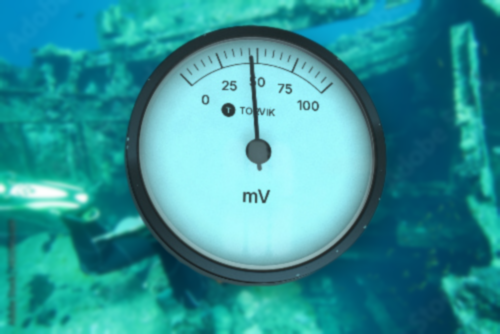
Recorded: 45; mV
